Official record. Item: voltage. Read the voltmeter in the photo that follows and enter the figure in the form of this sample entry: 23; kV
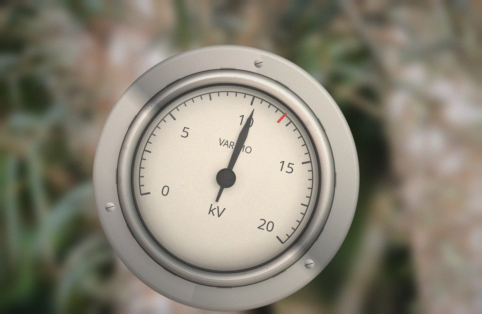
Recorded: 10.25; kV
